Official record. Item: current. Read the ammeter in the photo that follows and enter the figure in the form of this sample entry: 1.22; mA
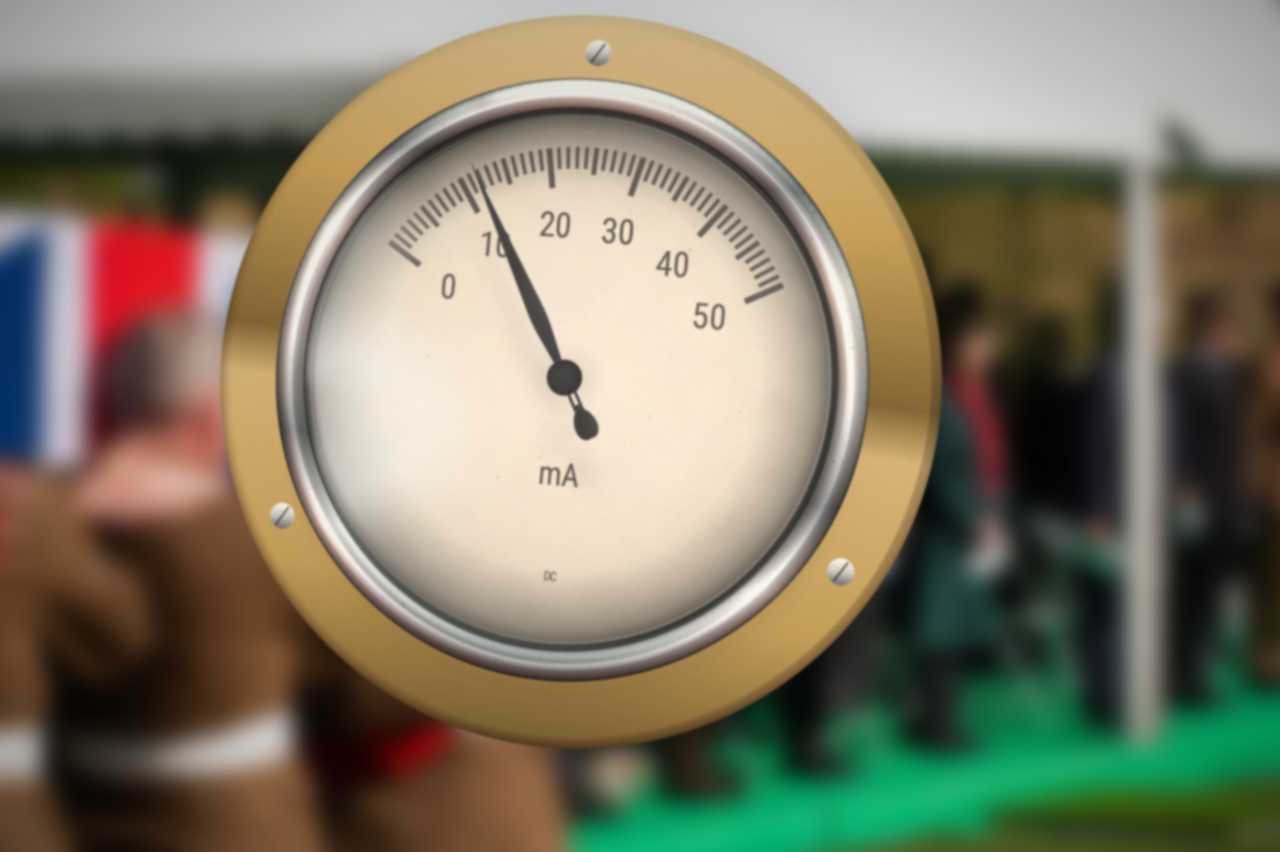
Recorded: 12; mA
